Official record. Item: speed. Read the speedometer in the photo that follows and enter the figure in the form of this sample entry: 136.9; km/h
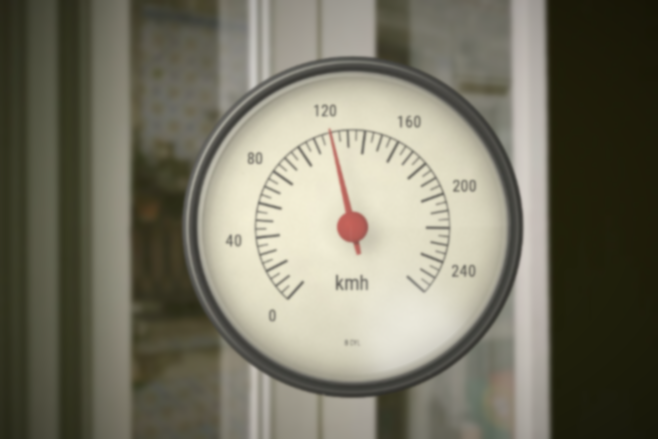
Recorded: 120; km/h
